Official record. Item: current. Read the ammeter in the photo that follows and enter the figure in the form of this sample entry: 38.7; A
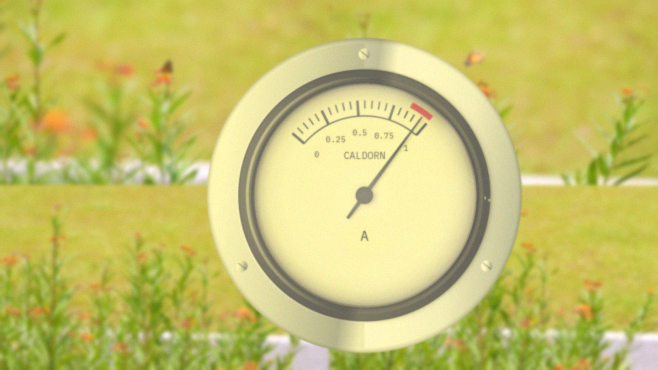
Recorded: 0.95; A
